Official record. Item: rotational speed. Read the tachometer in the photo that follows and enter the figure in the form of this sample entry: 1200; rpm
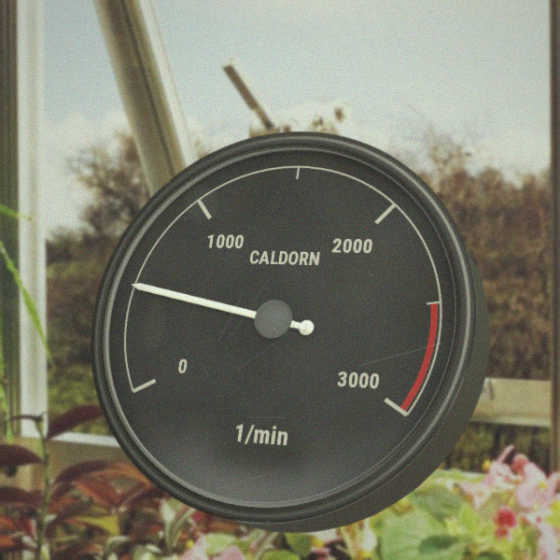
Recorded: 500; rpm
